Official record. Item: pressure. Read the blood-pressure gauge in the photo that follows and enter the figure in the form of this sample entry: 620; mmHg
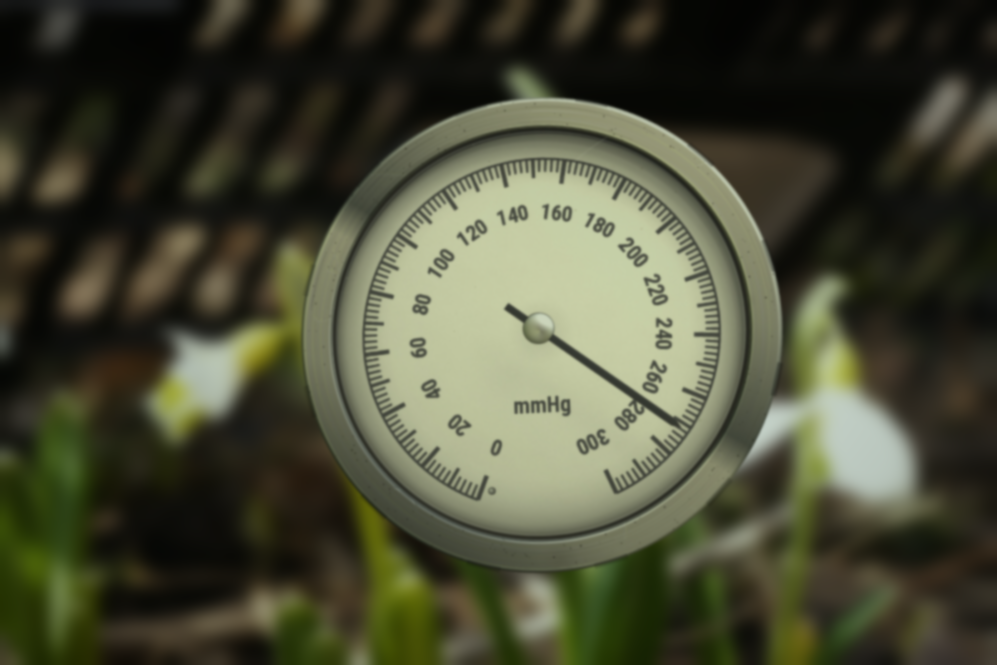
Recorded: 272; mmHg
